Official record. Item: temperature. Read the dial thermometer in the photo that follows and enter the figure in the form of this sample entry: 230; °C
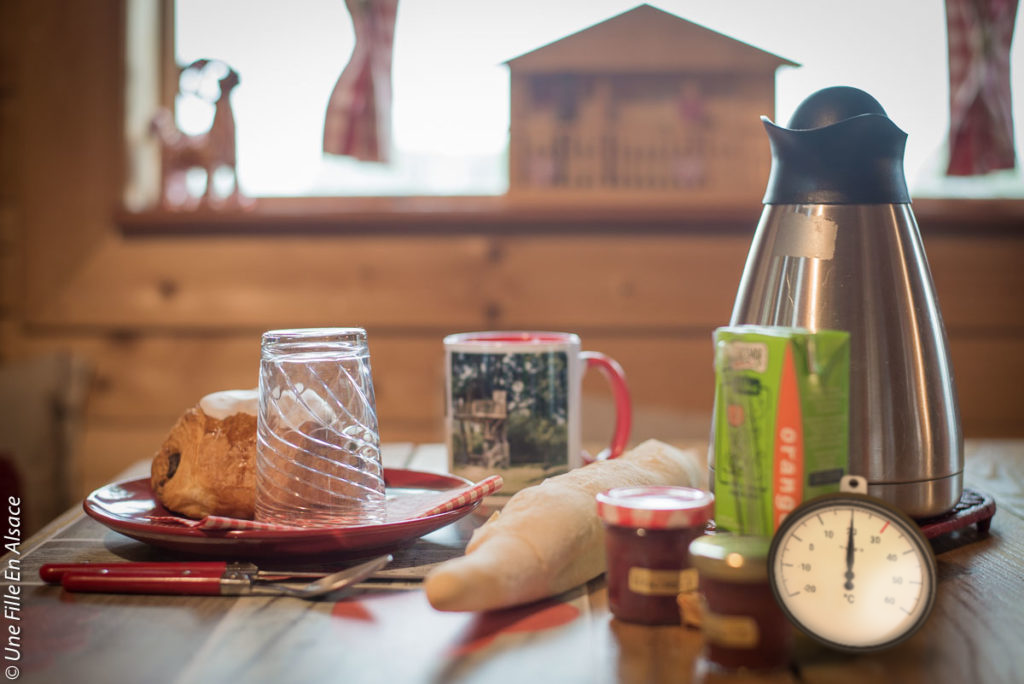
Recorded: 20; °C
